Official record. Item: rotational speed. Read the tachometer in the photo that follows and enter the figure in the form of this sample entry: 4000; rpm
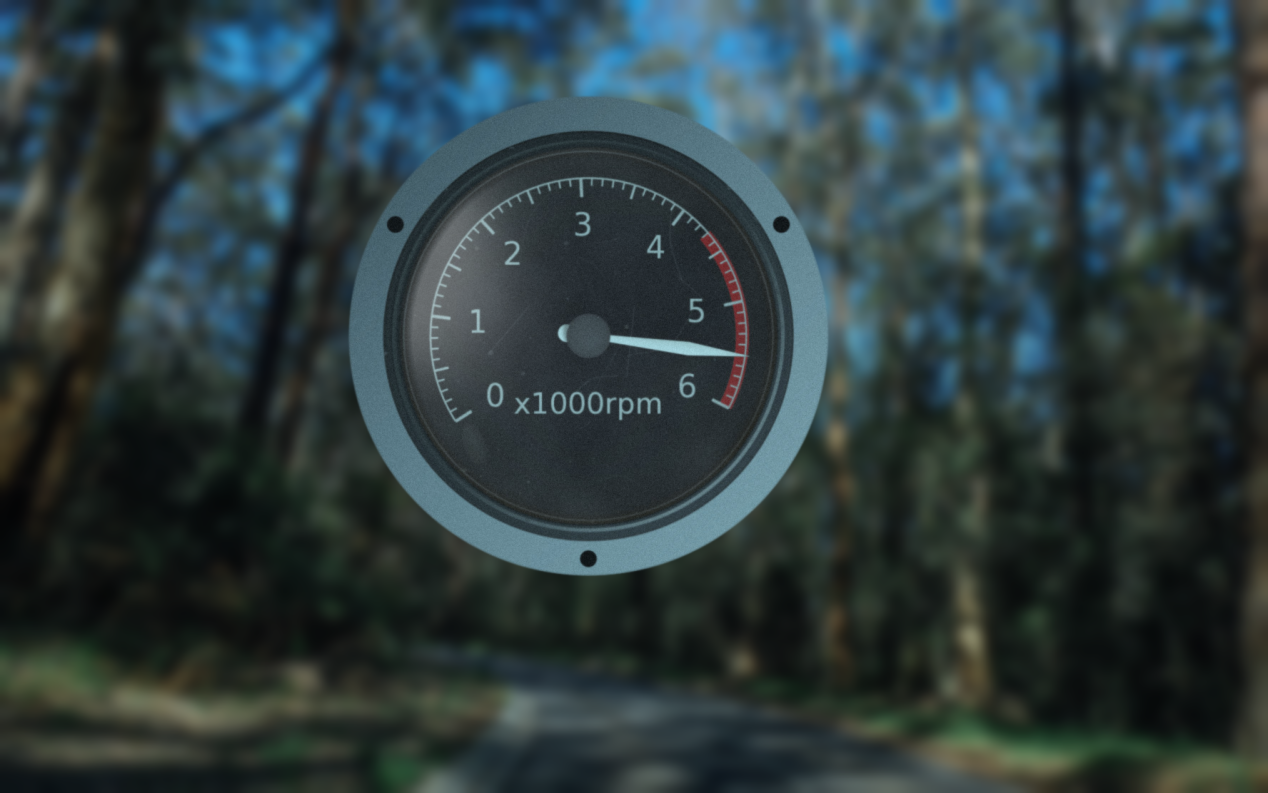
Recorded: 5500; rpm
